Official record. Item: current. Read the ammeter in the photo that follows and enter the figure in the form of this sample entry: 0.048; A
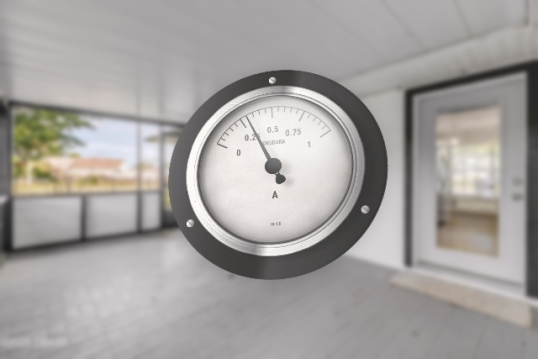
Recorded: 0.3; A
